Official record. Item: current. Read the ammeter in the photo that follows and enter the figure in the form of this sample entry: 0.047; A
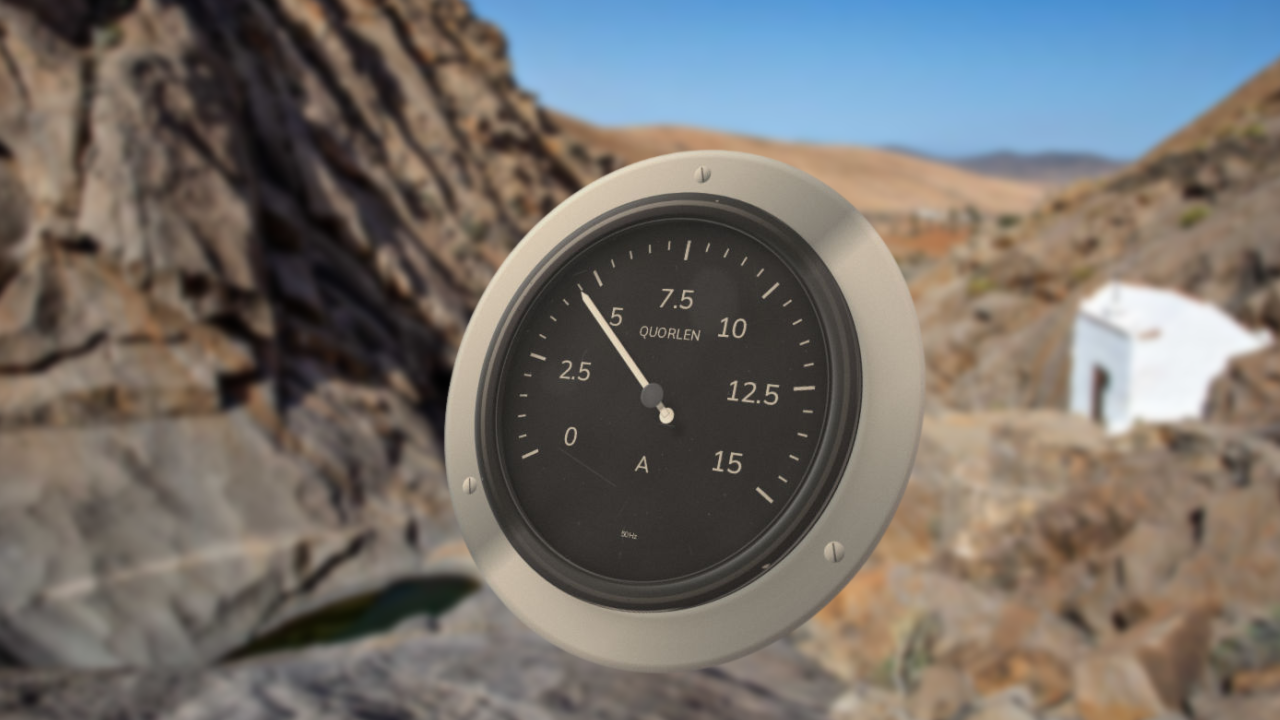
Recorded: 4.5; A
